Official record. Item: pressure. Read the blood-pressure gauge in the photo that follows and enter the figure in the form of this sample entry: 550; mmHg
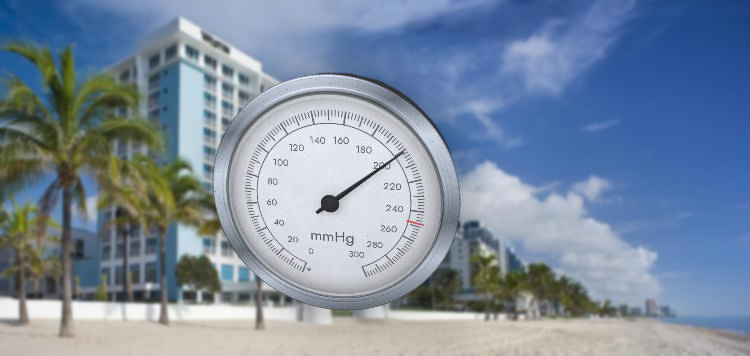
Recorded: 200; mmHg
